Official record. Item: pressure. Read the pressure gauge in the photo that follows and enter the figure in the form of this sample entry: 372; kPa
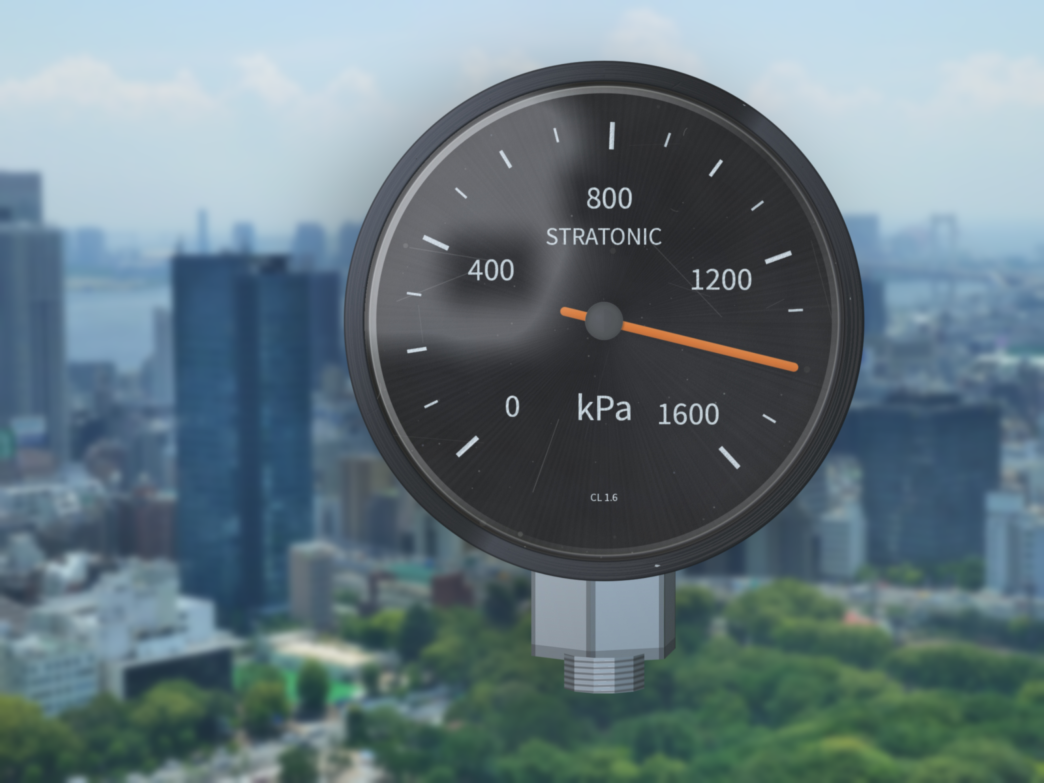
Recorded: 1400; kPa
